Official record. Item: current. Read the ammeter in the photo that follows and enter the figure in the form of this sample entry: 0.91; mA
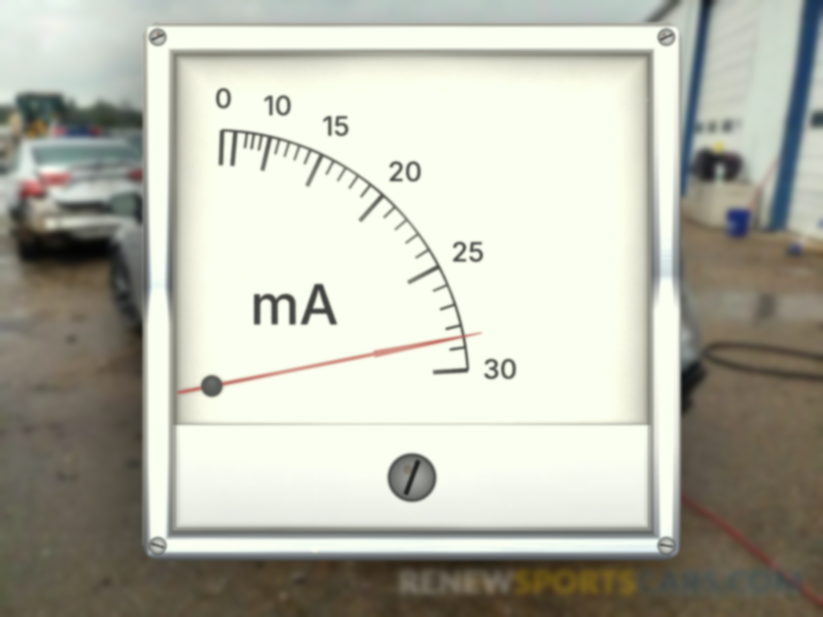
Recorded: 28.5; mA
